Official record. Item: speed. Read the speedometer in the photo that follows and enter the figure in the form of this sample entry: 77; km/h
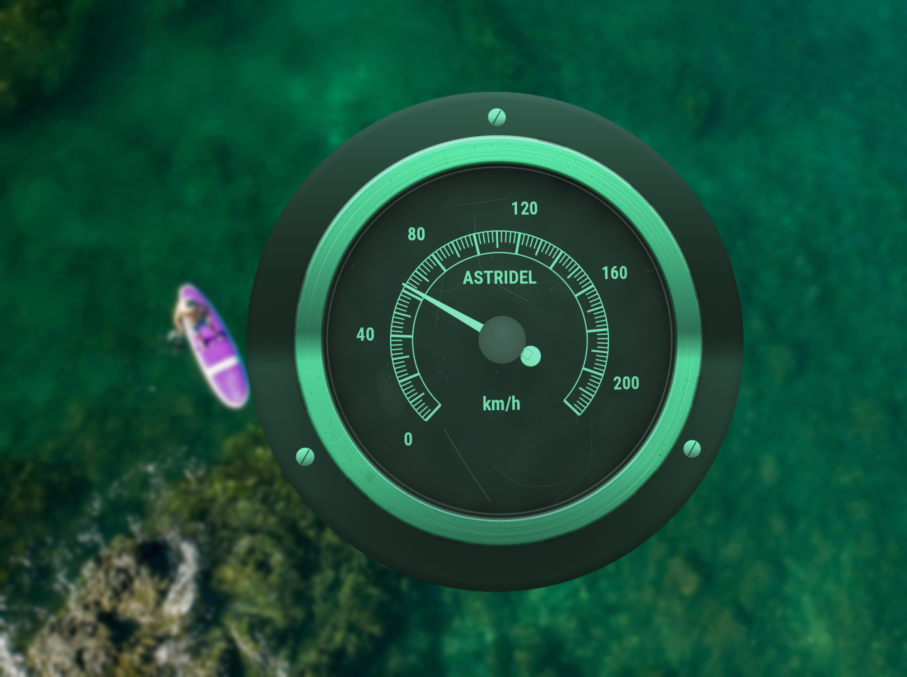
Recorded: 62; km/h
